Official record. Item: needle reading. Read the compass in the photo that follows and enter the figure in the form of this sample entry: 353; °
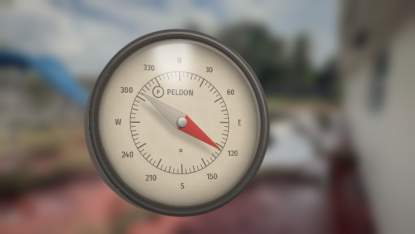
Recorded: 125; °
